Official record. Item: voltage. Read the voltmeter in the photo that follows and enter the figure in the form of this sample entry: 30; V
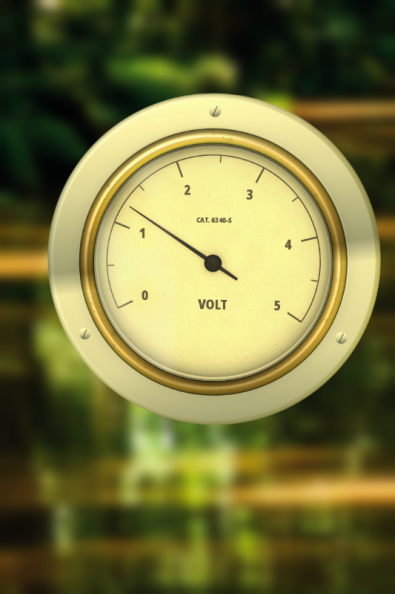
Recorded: 1.25; V
